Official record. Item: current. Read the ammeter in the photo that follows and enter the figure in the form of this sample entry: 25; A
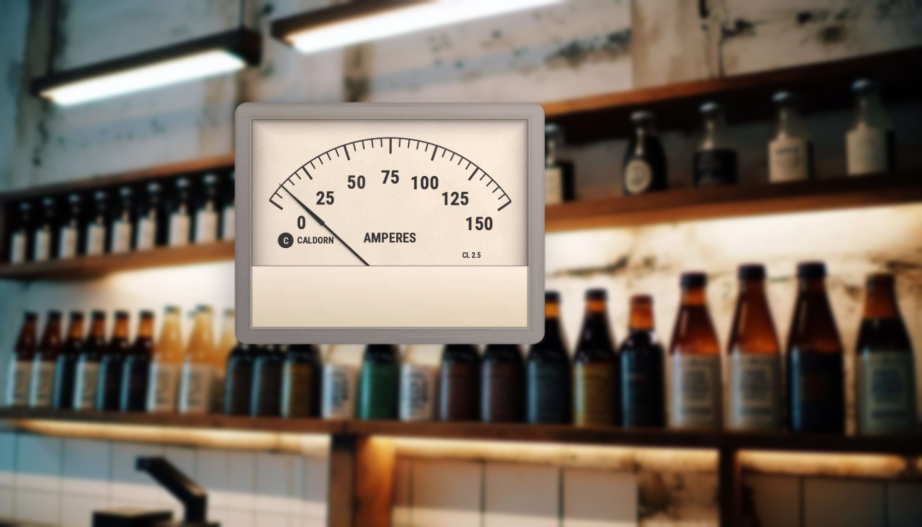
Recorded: 10; A
